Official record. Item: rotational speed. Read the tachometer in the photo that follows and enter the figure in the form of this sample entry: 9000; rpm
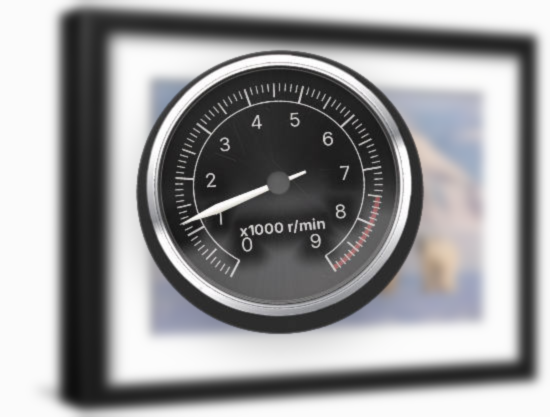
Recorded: 1200; rpm
